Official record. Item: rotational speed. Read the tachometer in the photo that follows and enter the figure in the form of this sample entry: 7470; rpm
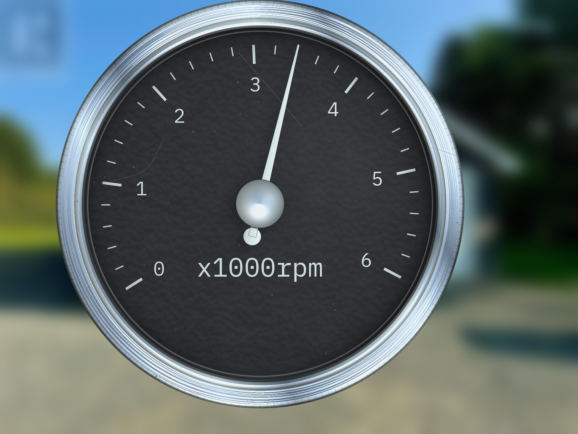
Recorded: 3400; rpm
